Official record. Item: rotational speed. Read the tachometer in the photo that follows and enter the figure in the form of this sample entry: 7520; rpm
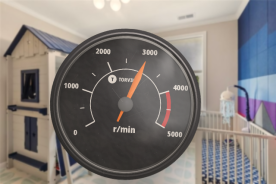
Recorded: 3000; rpm
